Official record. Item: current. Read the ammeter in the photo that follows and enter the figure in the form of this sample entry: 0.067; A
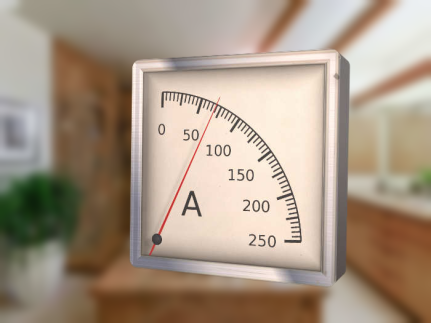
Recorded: 70; A
